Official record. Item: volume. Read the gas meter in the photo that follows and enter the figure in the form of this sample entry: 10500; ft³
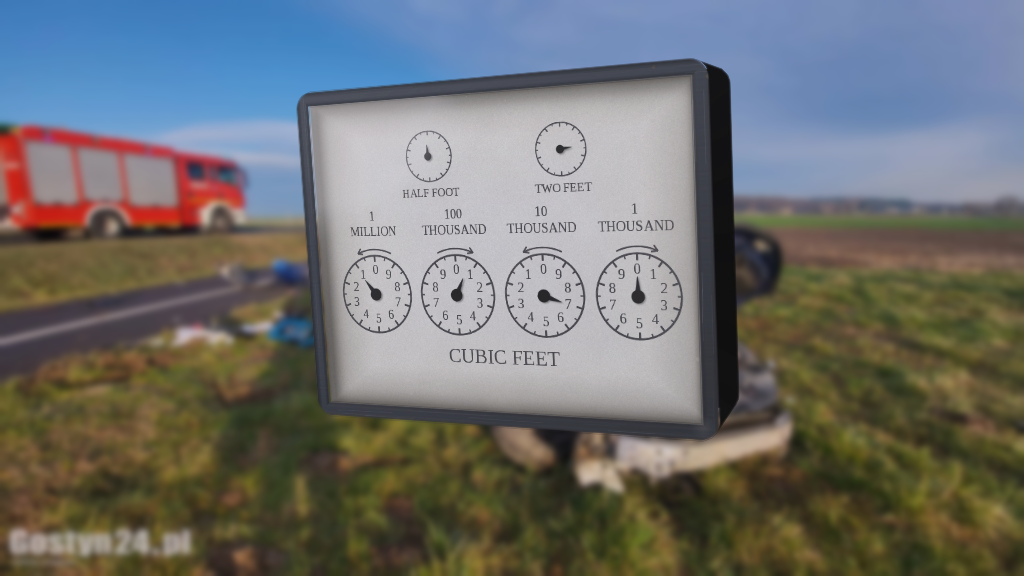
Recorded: 107000; ft³
